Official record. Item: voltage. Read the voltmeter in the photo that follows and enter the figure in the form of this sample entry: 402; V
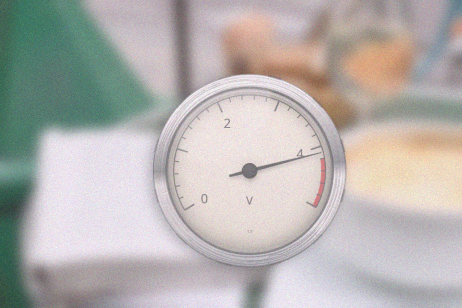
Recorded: 4.1; V
